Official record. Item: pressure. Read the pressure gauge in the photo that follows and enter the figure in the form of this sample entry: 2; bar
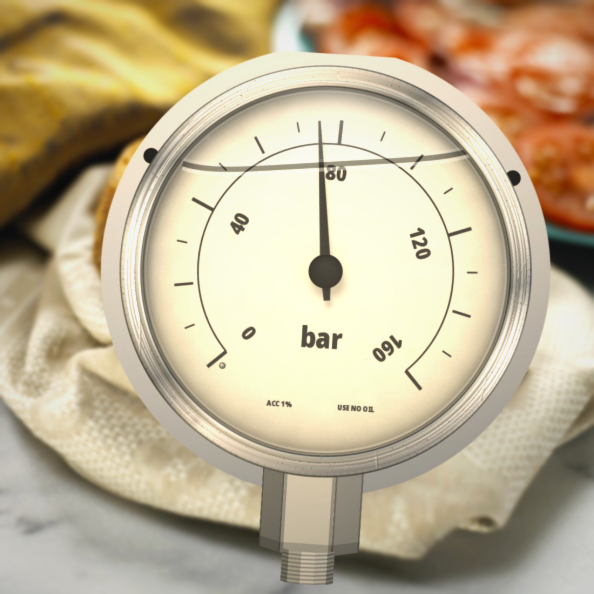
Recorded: 75; bar
